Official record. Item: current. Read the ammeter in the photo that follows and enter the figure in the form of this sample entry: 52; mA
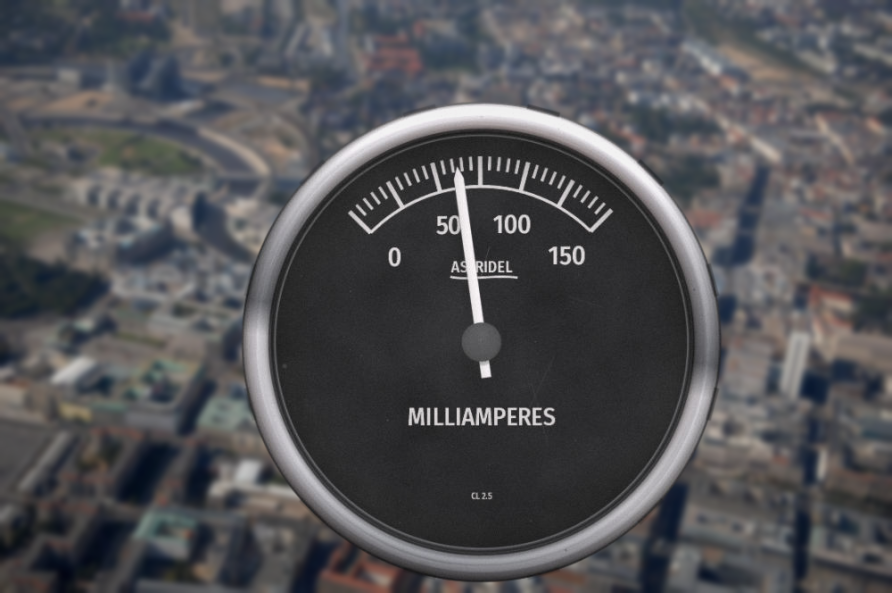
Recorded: 62.5; mA
